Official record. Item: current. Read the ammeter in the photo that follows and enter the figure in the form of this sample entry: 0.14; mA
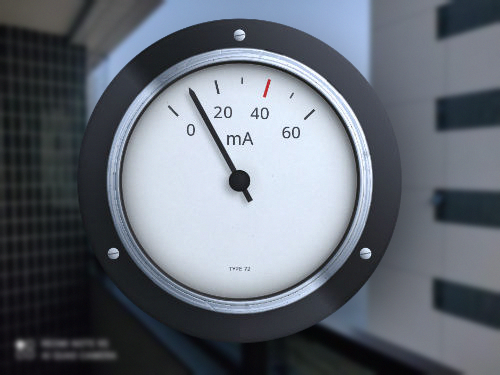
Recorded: 10; mA
